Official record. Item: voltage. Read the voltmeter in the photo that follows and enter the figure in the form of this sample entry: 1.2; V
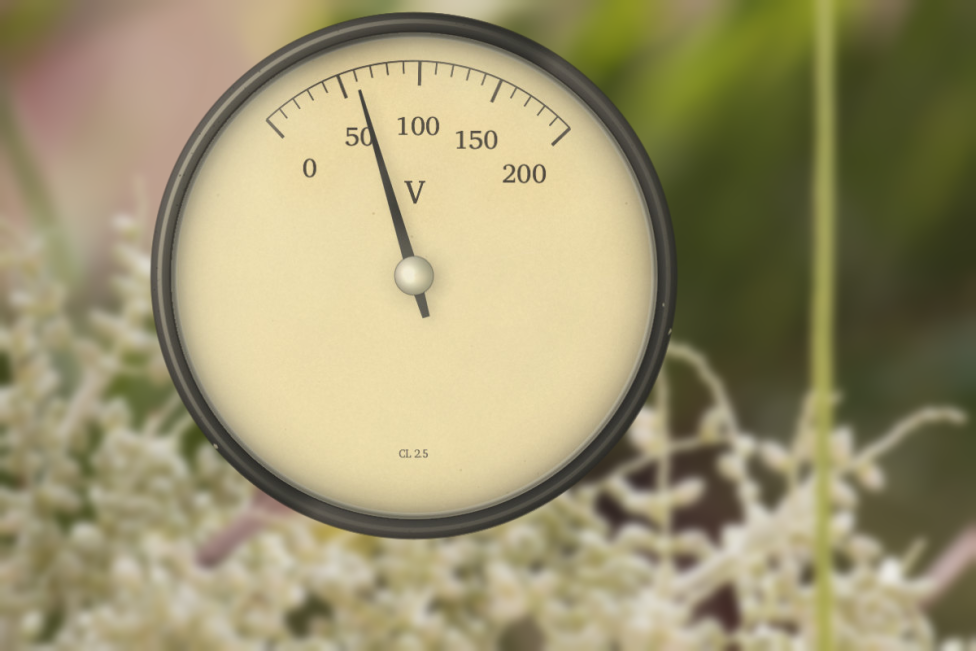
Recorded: 60; V
